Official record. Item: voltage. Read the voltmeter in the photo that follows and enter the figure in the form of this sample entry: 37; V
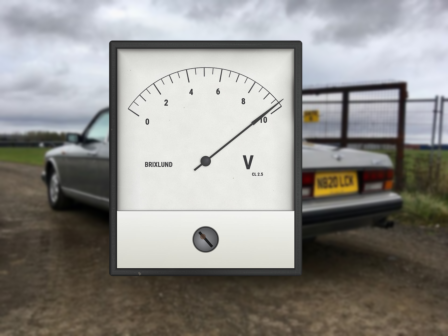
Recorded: 9.75; V
